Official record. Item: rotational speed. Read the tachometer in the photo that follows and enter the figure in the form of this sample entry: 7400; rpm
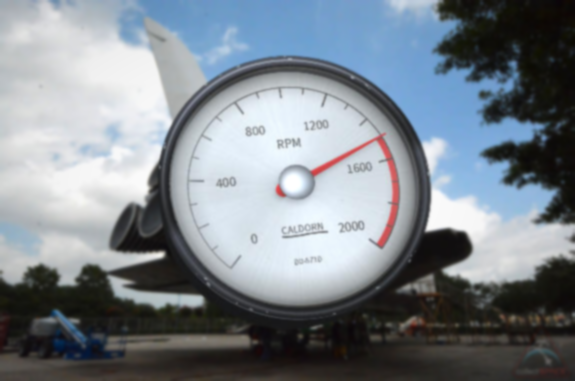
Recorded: 1500; rpm
